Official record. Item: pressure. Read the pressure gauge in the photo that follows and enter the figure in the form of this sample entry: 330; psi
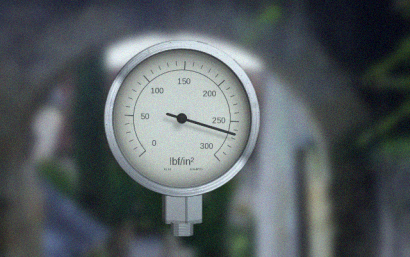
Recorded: 265; psi
